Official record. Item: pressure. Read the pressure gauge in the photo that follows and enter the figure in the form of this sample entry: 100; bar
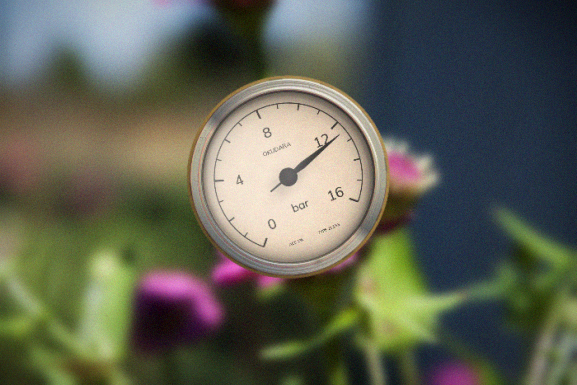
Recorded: 12.5; bar
